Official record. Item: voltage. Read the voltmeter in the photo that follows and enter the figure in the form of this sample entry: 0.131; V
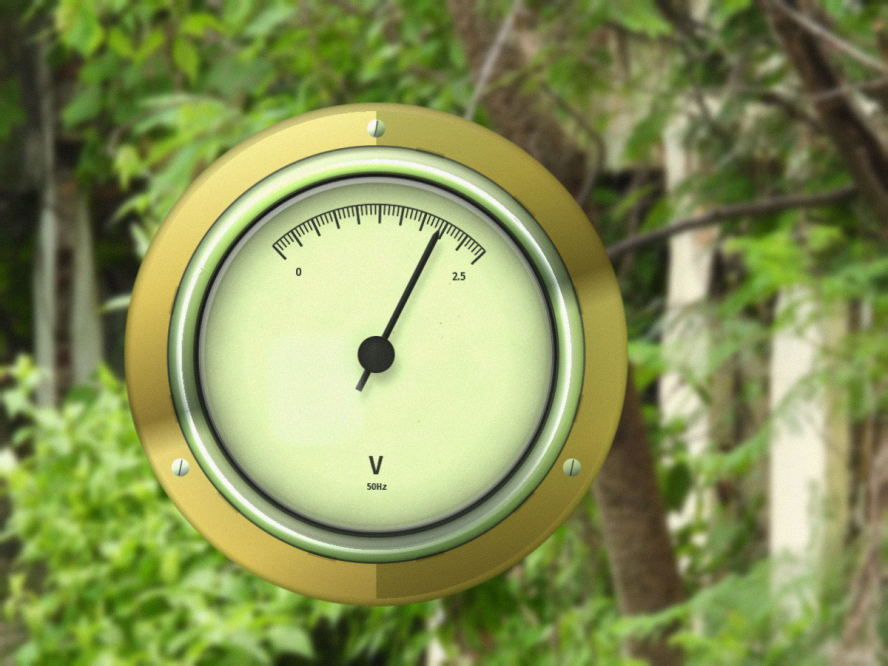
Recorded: 1.95; V
